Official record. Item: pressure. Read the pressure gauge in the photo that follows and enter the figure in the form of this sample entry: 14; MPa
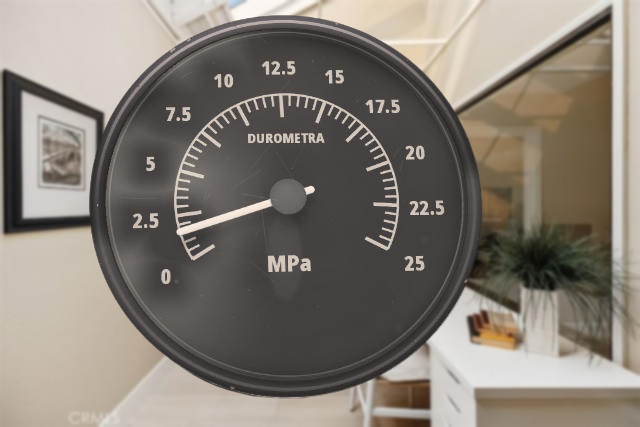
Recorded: 1.5; MPa
